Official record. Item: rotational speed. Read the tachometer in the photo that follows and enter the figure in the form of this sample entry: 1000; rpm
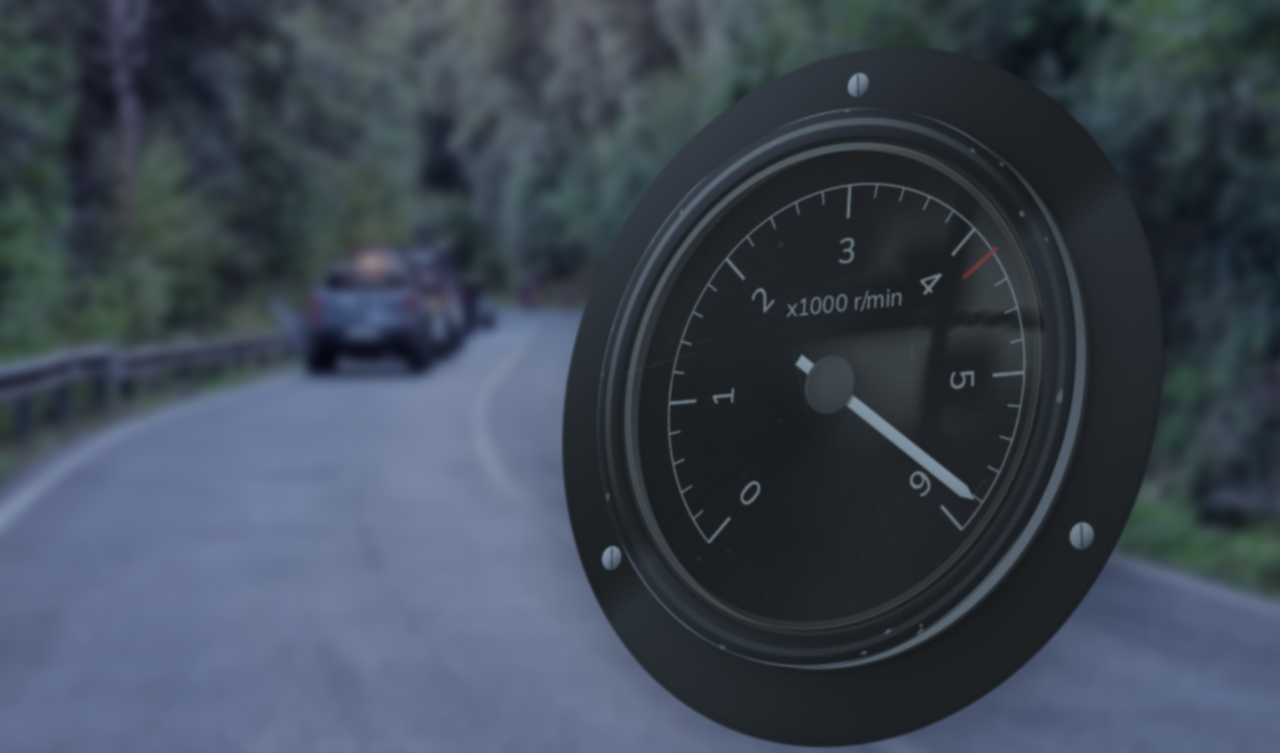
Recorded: 5800; rpm
